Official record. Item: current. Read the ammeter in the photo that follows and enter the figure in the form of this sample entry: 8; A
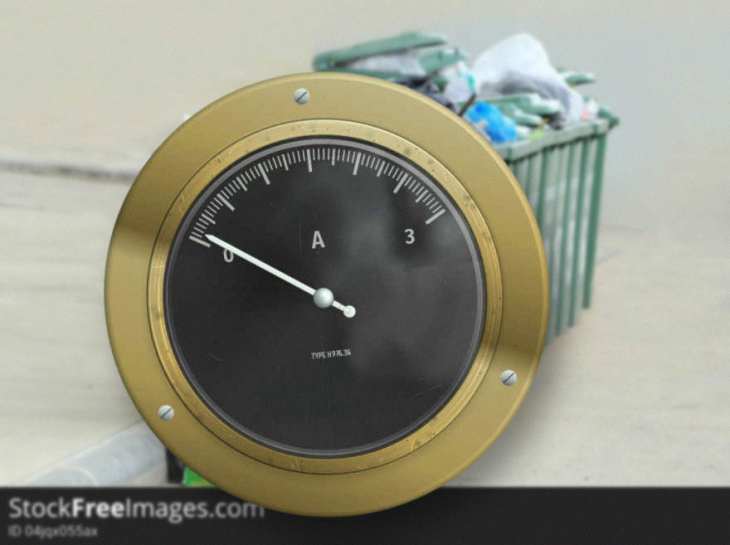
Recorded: 0.1; A
